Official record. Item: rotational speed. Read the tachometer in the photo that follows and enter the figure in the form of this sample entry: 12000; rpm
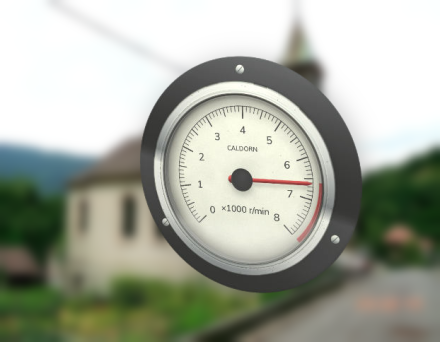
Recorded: 6600; rpm
